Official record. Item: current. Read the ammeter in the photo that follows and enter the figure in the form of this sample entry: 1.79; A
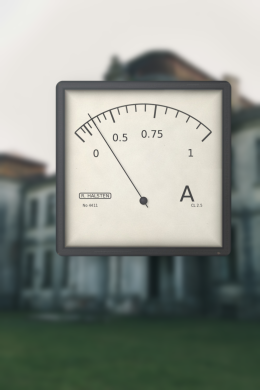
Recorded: 0.35; A
